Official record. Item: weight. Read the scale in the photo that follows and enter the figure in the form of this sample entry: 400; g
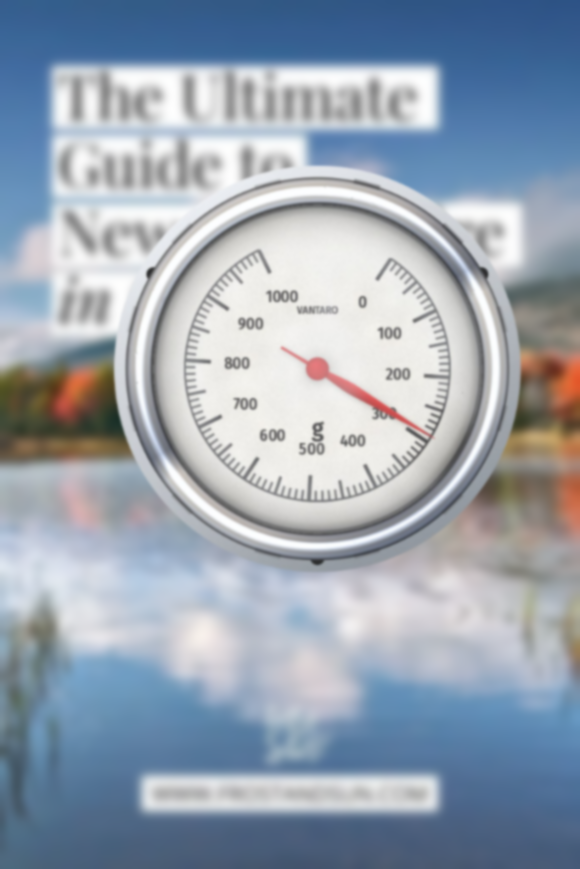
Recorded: 290; g
